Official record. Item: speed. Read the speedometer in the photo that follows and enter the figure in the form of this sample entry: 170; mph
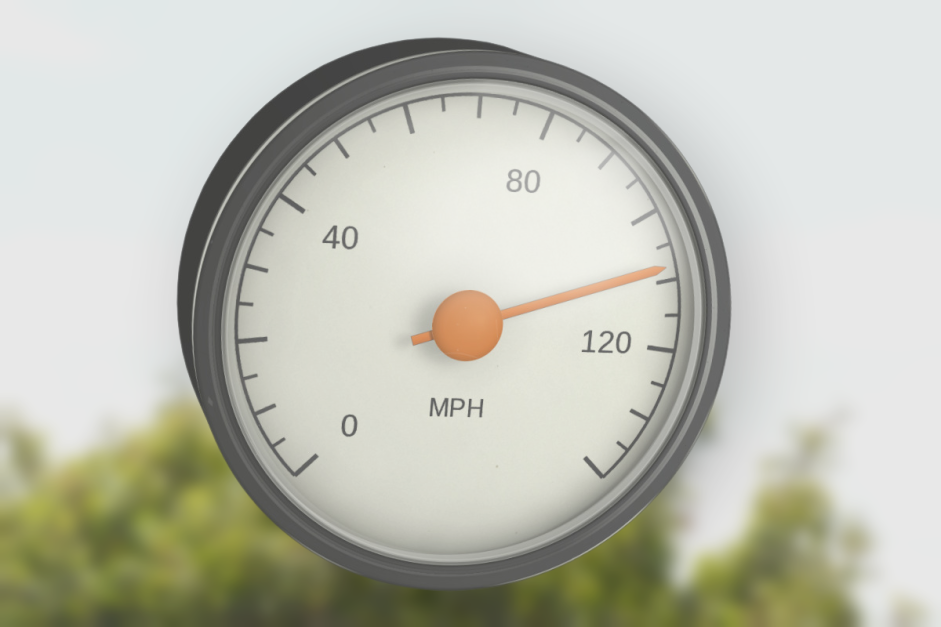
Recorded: 107.5; mph
